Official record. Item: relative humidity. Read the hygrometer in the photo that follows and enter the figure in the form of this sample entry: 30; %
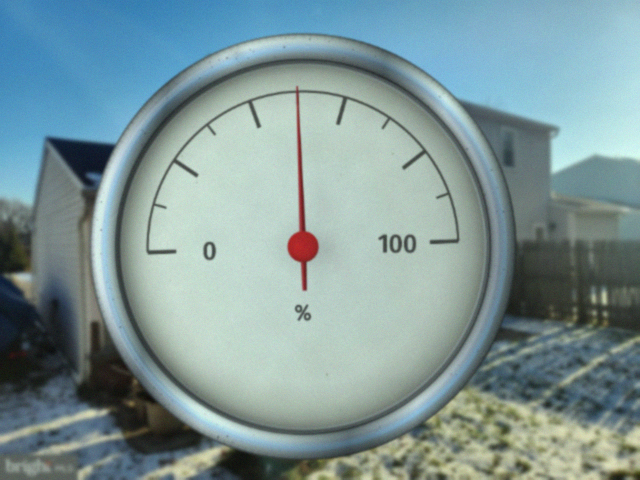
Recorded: 50; %
